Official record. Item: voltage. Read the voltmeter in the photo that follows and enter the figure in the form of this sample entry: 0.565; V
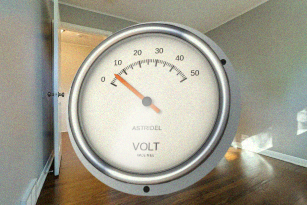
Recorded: 5; V
